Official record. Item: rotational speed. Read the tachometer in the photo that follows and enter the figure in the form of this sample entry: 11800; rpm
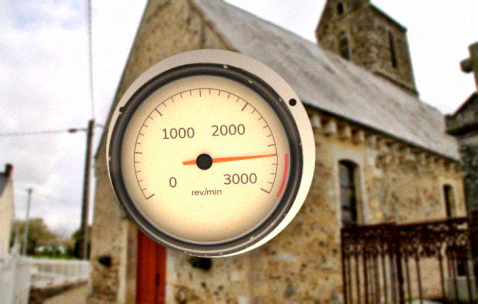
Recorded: 2600; rpm
